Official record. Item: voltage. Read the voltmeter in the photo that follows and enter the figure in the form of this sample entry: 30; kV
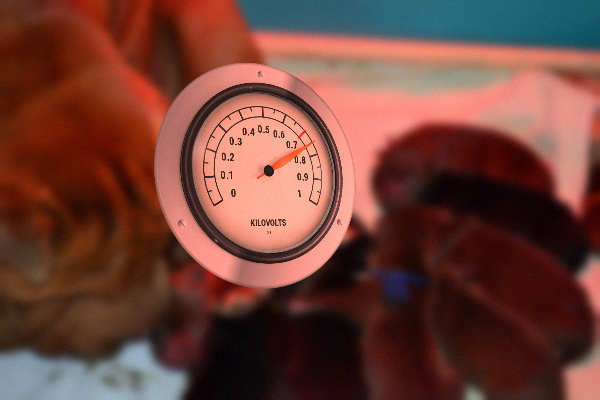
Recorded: 0.75; kV
